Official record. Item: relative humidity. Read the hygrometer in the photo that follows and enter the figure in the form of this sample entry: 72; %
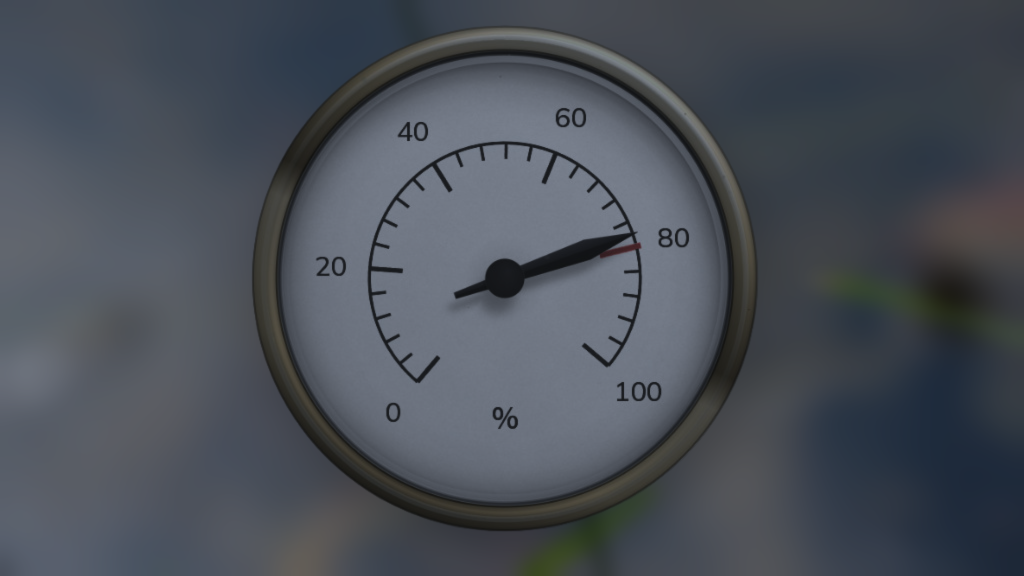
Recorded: 78; %
